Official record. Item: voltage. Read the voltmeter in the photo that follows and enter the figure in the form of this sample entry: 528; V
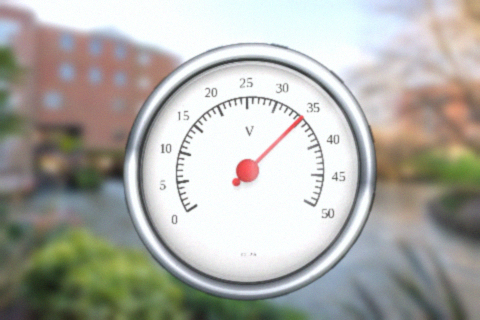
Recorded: 35; V
